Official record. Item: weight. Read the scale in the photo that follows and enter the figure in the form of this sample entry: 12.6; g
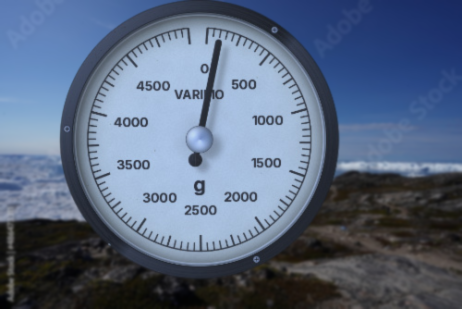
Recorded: 100; g
